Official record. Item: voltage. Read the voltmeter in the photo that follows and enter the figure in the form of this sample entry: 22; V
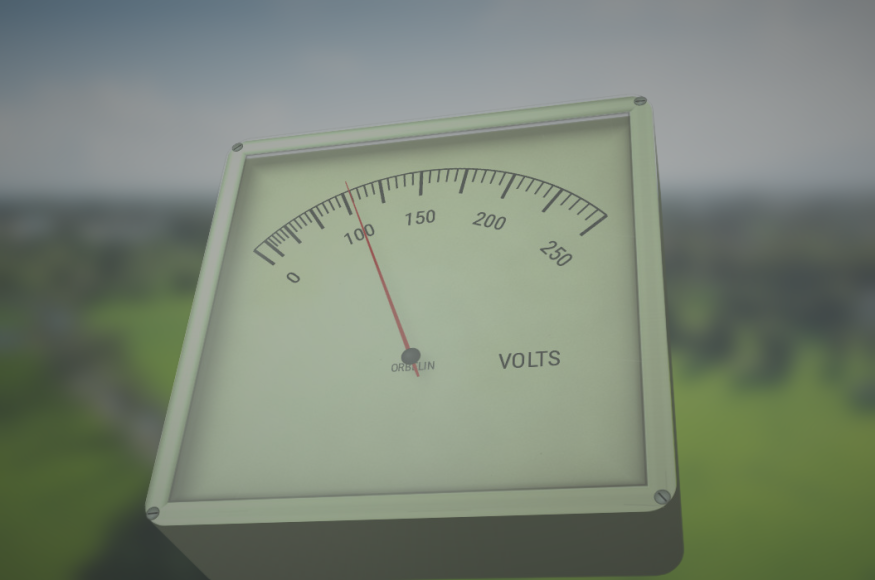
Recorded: 105; V
